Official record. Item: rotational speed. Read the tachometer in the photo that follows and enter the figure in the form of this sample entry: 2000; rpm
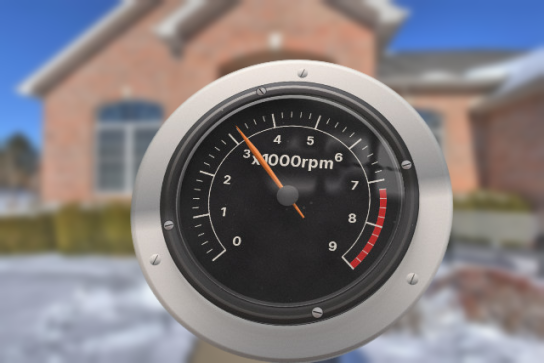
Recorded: 3200; rpm
